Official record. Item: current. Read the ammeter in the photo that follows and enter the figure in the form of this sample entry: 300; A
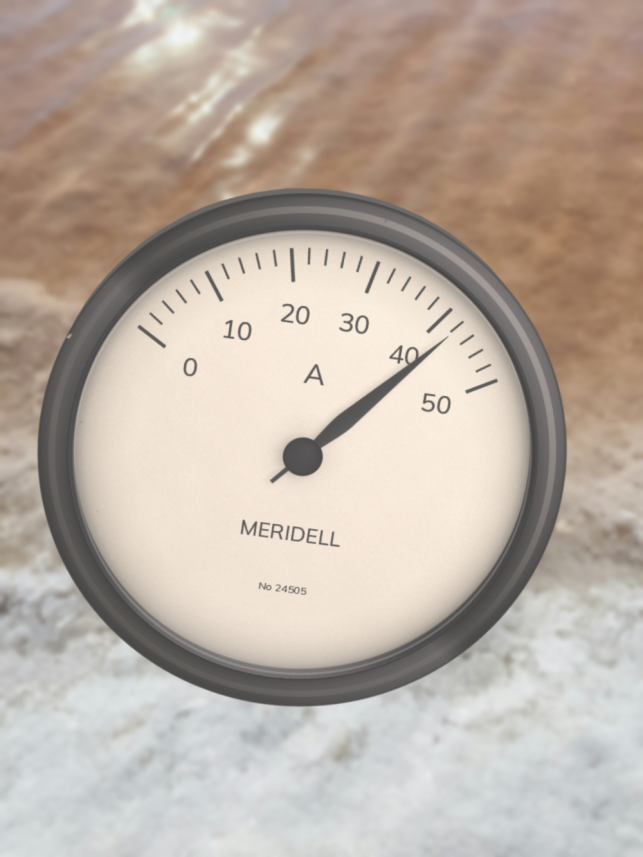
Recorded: 42; A
